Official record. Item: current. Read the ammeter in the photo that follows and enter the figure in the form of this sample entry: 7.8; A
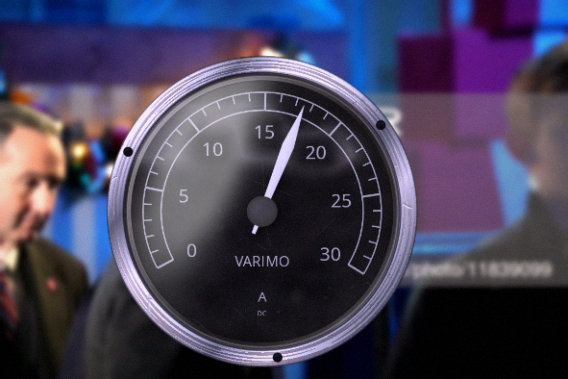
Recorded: 17.5; A
